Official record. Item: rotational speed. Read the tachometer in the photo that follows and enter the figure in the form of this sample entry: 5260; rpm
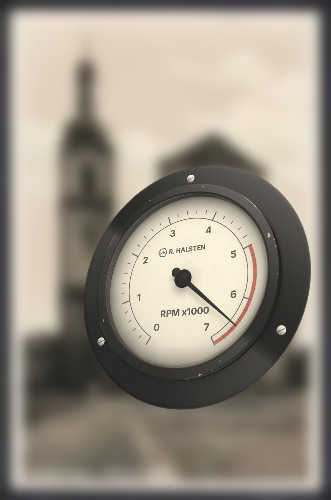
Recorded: 6500; rpm
